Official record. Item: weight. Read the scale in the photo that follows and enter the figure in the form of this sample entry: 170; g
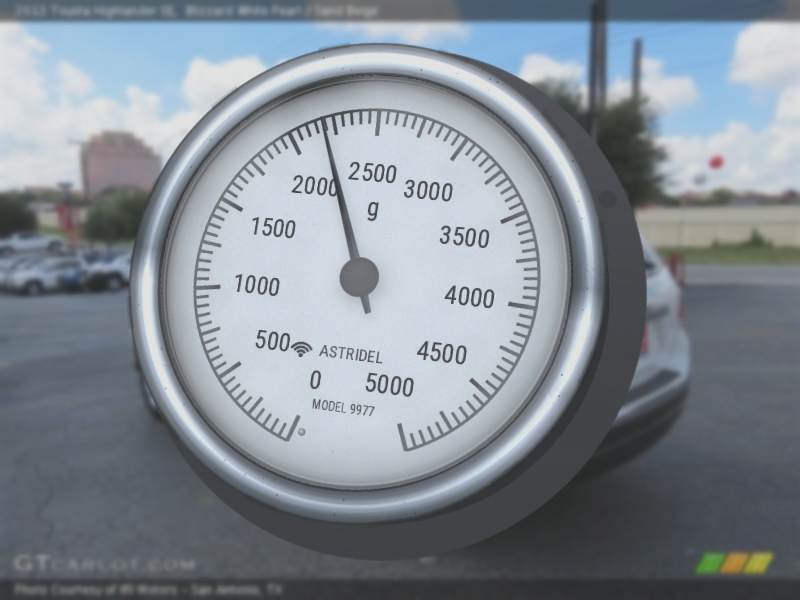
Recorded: 2200; g
